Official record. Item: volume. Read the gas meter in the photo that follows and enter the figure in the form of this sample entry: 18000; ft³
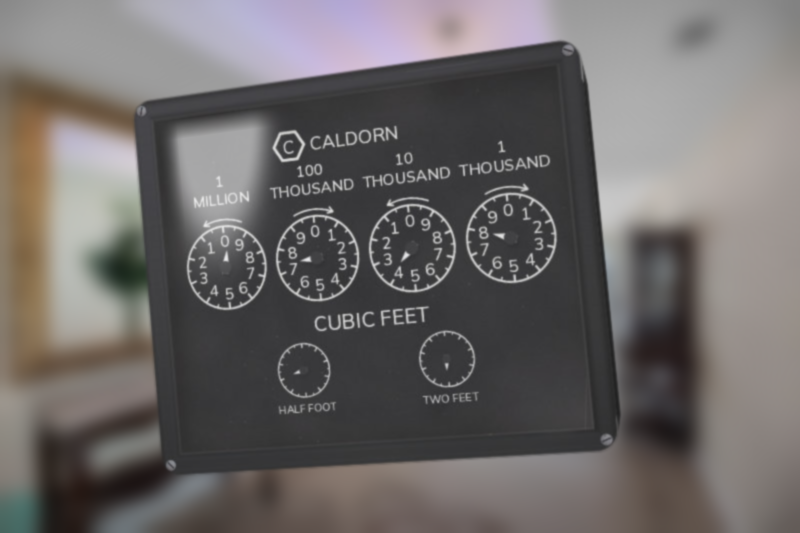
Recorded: 973800; ft³
